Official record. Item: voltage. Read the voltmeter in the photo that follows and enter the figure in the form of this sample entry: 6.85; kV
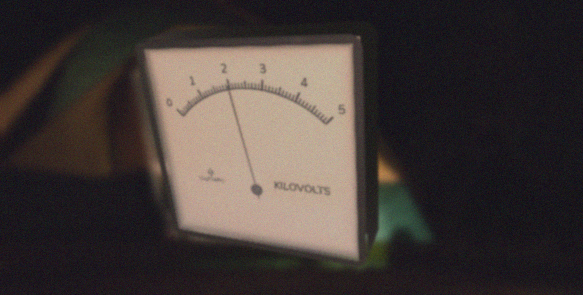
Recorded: 2; kV
